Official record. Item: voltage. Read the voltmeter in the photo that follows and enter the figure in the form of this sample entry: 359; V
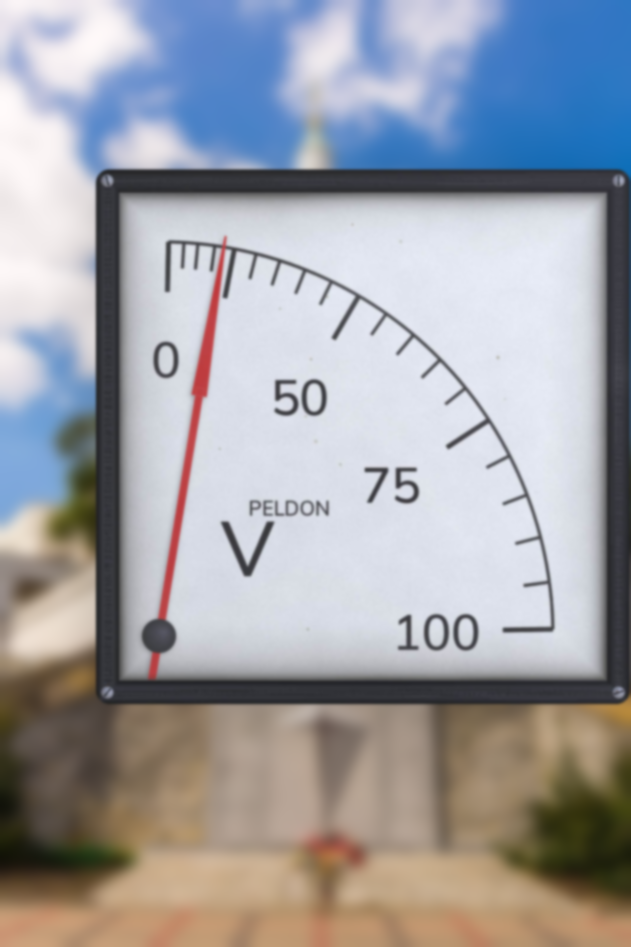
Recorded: 22.5; V
